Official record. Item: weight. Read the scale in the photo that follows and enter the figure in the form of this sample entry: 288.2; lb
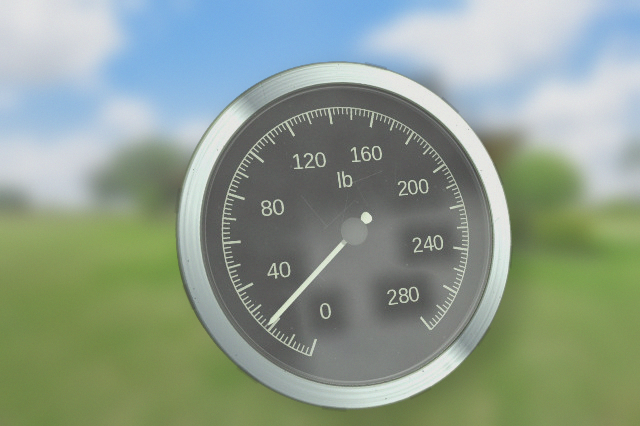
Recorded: 22; lb
